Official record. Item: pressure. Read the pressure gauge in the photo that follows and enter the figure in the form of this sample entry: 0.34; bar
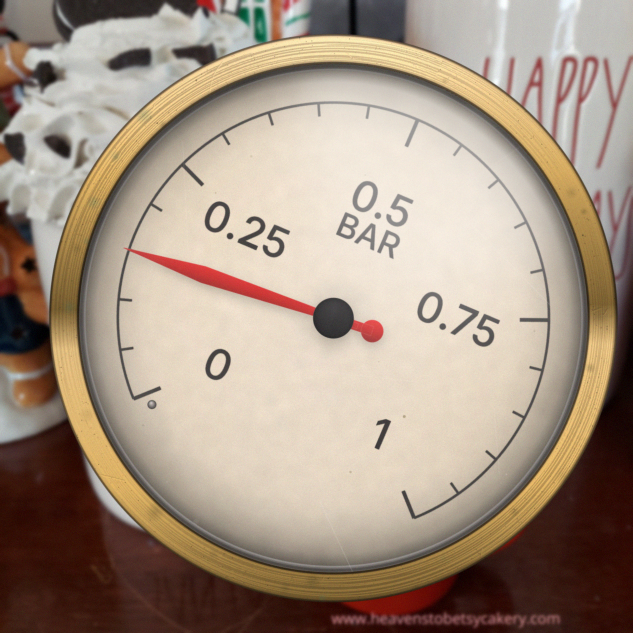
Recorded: 0.15; bar
